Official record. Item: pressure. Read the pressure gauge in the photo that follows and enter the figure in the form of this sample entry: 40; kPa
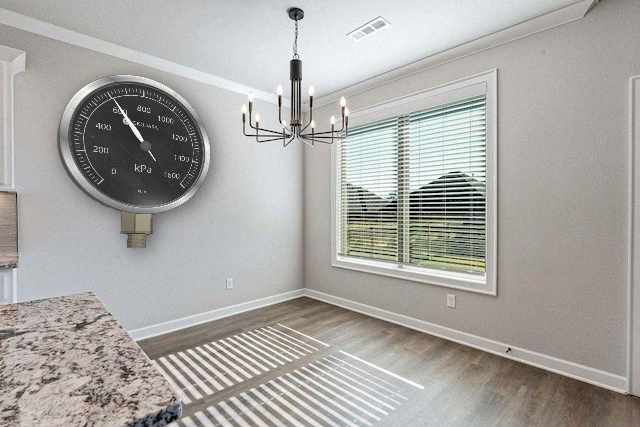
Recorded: 600; kPa
